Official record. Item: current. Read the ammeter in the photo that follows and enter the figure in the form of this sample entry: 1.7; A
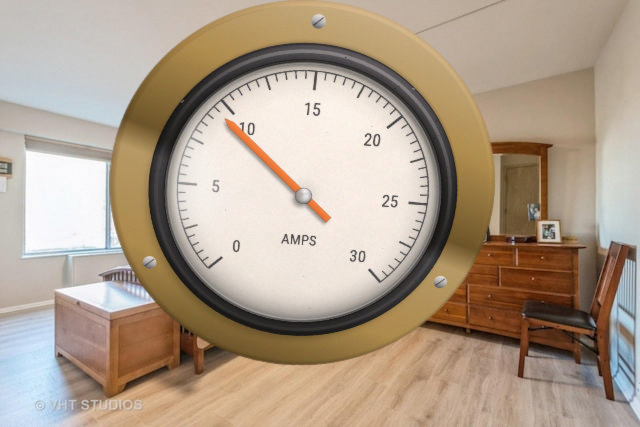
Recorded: 9.5; A
